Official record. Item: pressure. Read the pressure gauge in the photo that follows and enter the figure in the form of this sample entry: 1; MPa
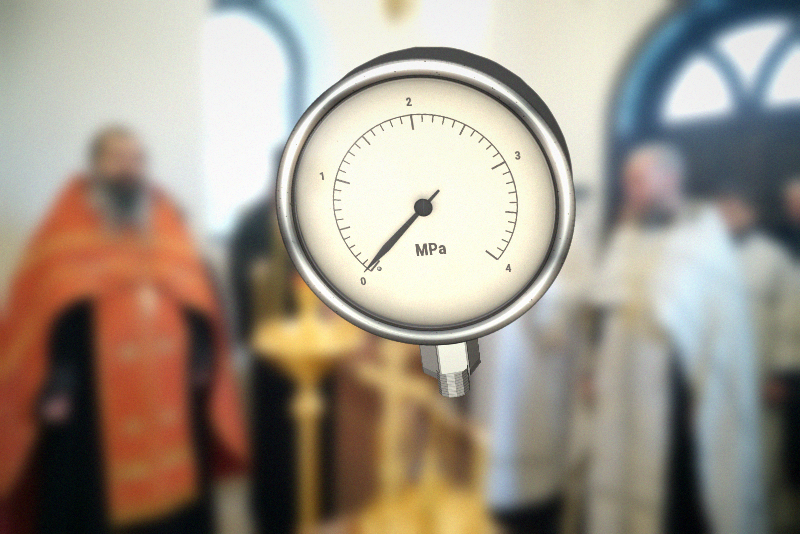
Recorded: 0.05; MPa
